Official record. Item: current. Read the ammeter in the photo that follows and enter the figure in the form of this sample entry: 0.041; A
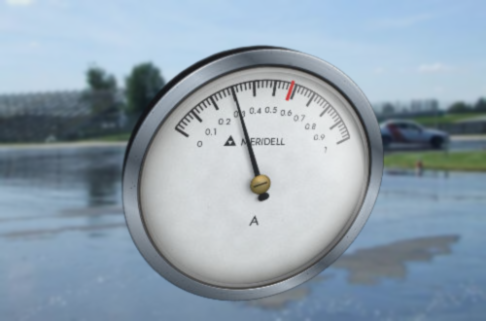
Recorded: 0.3; A
